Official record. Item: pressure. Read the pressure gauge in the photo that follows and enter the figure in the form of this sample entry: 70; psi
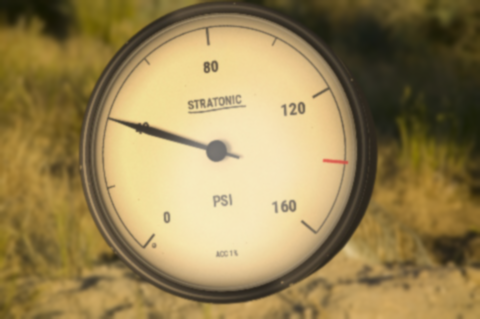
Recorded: 40; psi
